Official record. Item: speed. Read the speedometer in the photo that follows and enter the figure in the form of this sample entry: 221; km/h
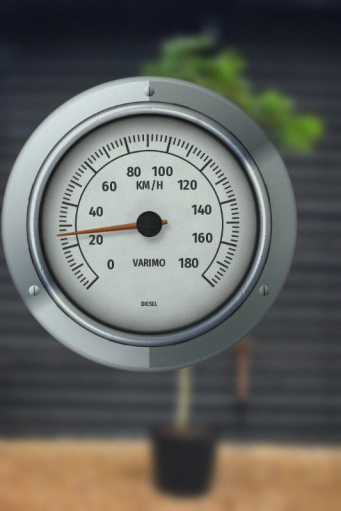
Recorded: 26; km/h
